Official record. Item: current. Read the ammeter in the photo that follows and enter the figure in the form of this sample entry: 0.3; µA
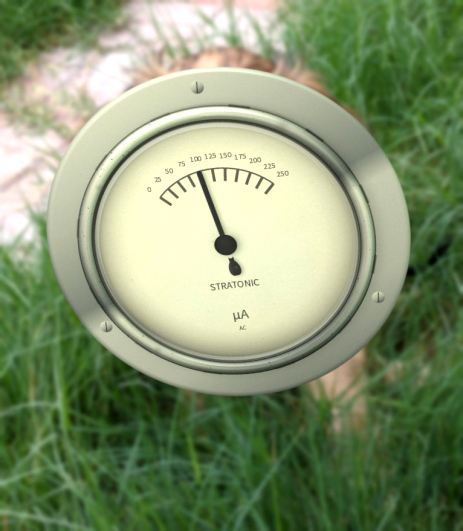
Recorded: 100; µA
